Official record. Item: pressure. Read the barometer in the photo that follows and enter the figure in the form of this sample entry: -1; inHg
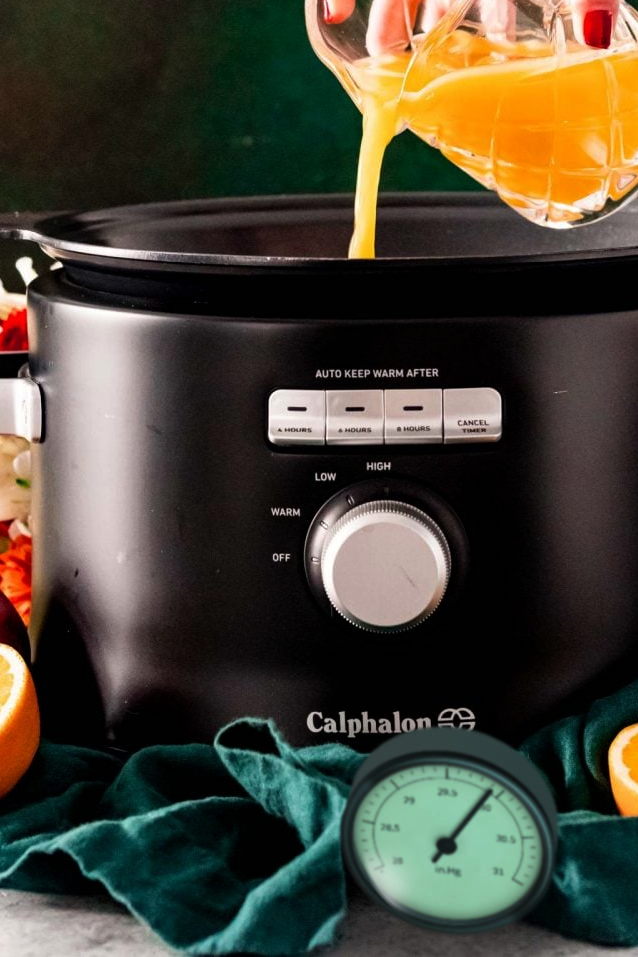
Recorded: 29.9; inHg
